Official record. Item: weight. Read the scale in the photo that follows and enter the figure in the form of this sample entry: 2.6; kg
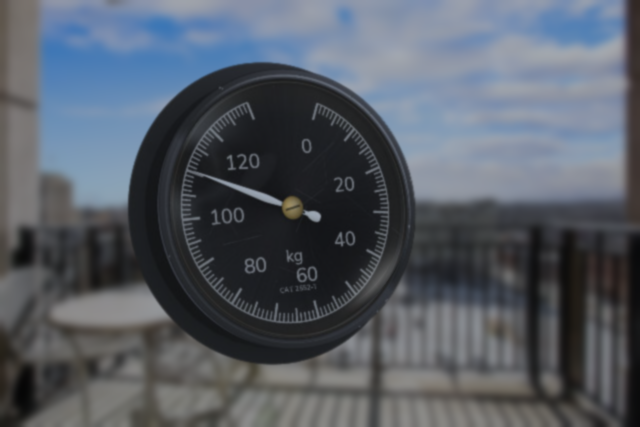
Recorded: 110; kg
